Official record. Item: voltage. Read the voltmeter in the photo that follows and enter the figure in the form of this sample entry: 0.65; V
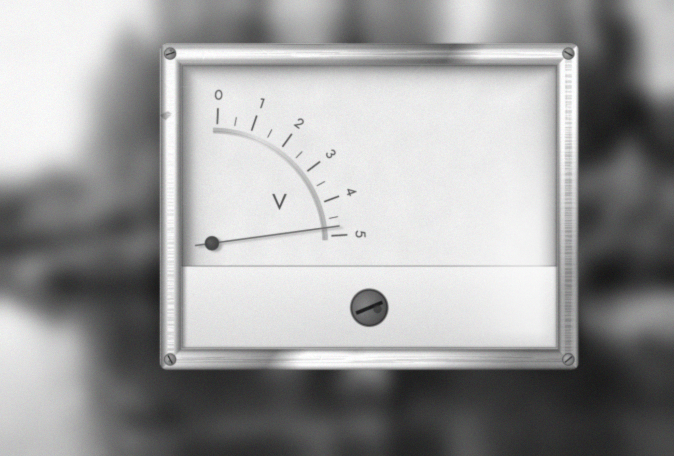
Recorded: 4.75; V
